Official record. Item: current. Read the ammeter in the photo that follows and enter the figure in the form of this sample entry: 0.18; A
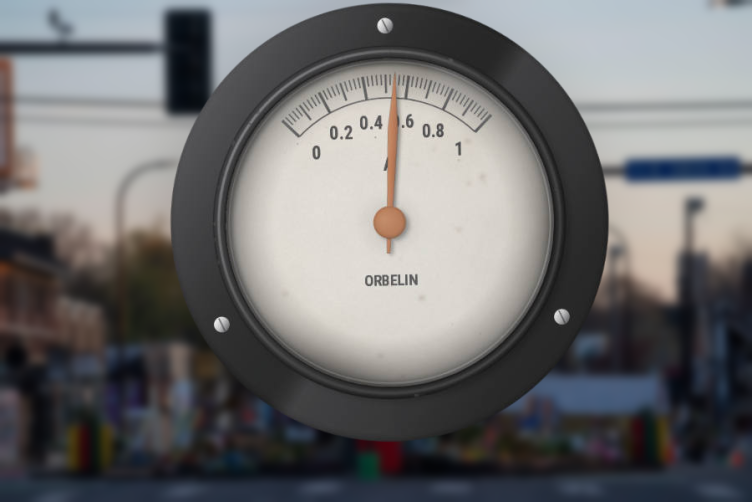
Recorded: 0.54; A
